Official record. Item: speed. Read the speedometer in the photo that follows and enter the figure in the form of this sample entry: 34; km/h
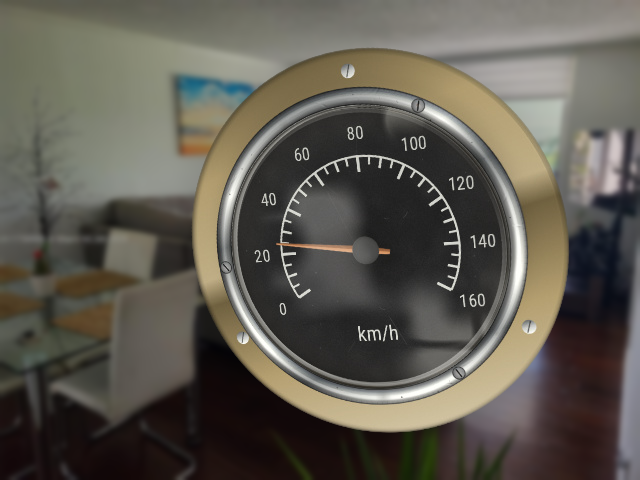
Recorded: 25; km/h
